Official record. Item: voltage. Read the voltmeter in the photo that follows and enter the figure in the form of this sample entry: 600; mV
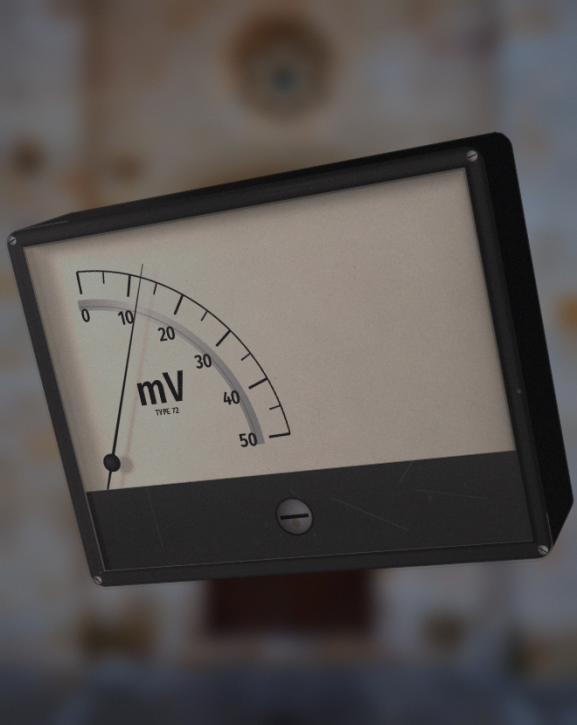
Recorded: 12.5; mV
